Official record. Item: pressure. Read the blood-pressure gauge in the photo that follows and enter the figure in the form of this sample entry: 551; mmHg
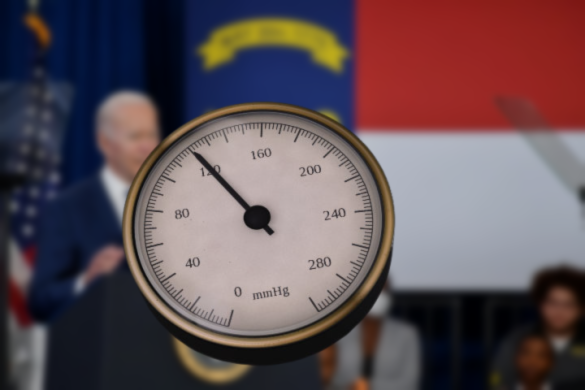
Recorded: 120; mmHg
